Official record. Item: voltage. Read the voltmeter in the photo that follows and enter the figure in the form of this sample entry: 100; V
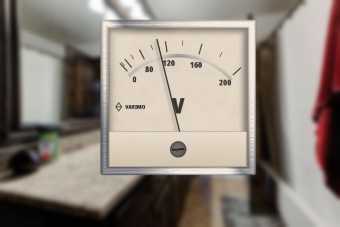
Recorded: 110; V
